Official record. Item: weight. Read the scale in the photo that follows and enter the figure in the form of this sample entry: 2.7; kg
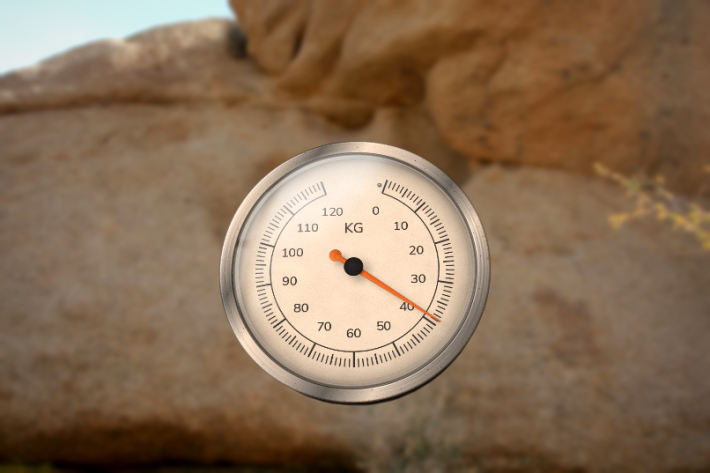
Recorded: 39; kg
